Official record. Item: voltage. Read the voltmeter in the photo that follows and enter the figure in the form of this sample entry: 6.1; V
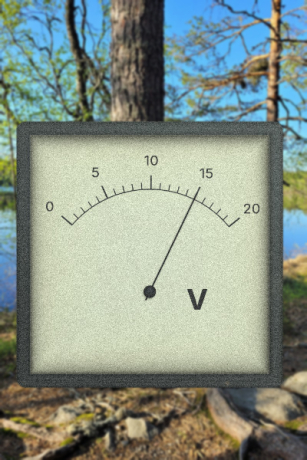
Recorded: 15; V
